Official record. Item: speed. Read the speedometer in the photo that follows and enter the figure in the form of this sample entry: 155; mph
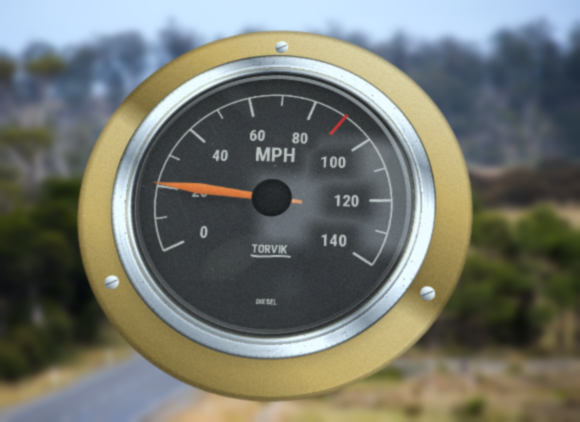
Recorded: 20; mph
